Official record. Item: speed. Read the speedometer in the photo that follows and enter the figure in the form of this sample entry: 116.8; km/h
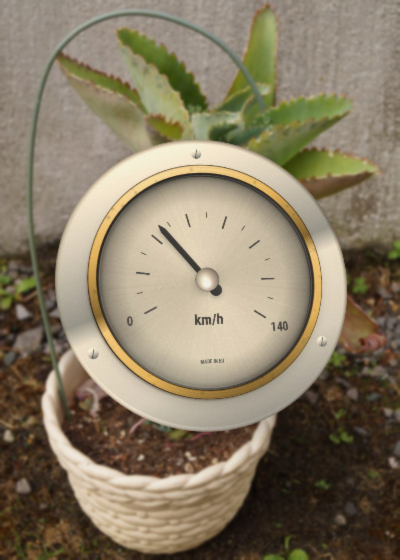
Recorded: 45; km/h
